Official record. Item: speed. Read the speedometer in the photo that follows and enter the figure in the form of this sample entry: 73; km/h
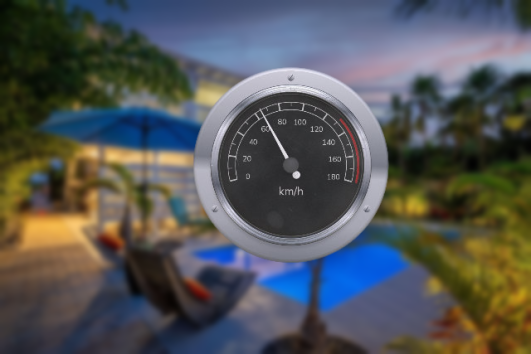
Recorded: 65; km/h
